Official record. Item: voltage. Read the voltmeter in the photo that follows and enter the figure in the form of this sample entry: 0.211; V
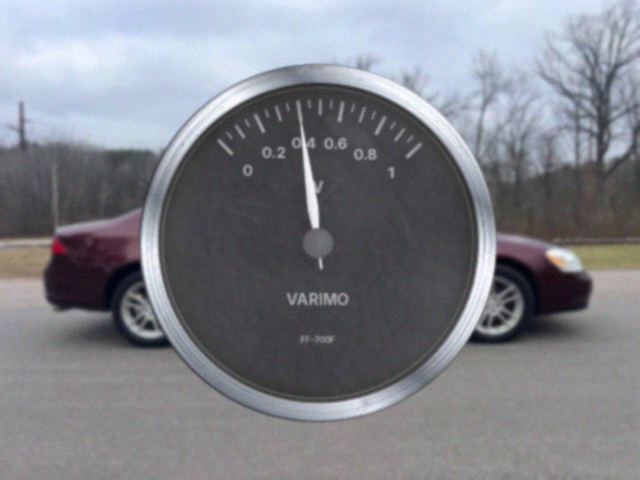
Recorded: 0.4; V
